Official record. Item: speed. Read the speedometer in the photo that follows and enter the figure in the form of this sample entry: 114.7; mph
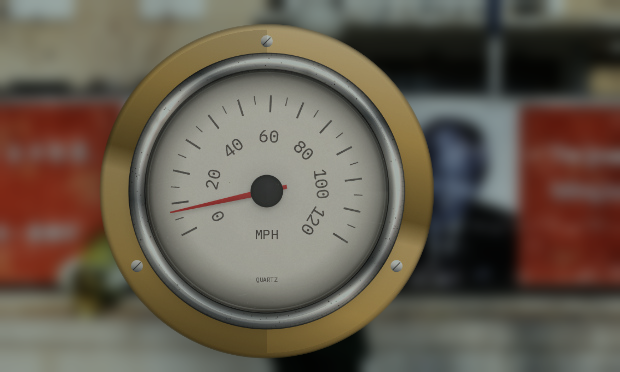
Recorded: 7.5; mph
